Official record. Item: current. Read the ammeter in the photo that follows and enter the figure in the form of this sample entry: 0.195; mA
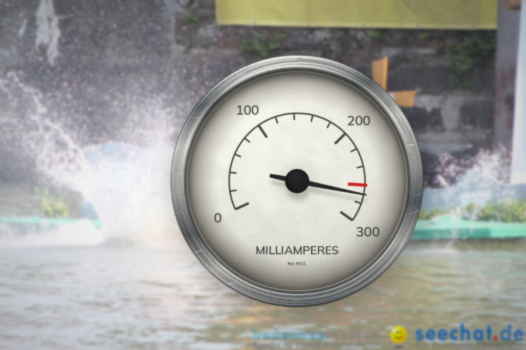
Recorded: 270; mA
